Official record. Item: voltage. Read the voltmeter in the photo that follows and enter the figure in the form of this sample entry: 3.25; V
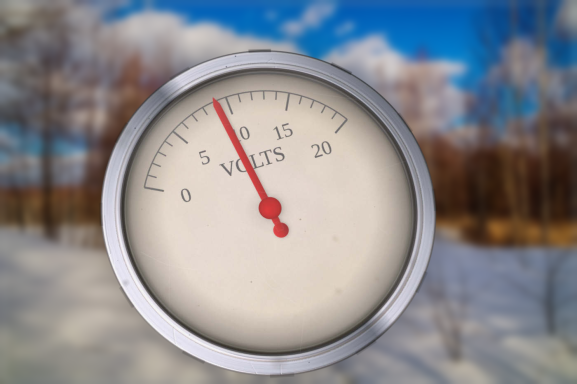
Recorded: 9; V
